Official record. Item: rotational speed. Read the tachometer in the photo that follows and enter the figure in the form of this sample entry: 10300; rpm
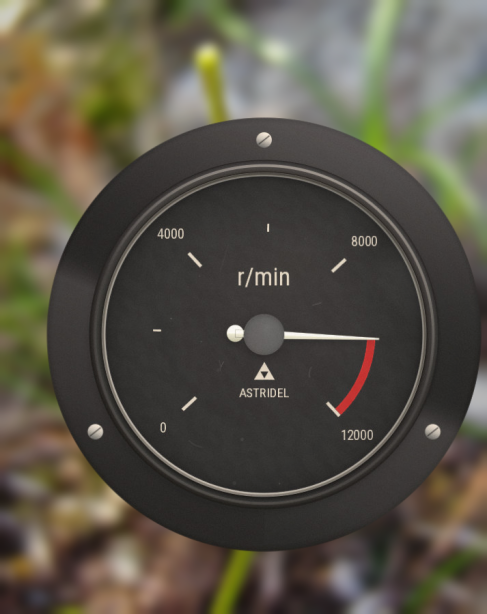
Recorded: 10000; rpm
